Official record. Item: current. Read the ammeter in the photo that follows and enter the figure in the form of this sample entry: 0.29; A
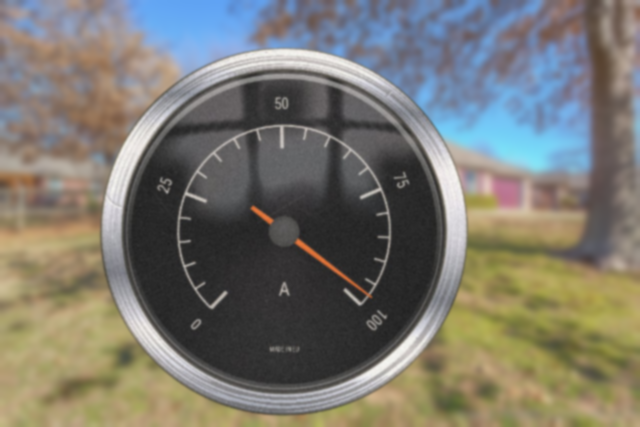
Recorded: 97.5; A
